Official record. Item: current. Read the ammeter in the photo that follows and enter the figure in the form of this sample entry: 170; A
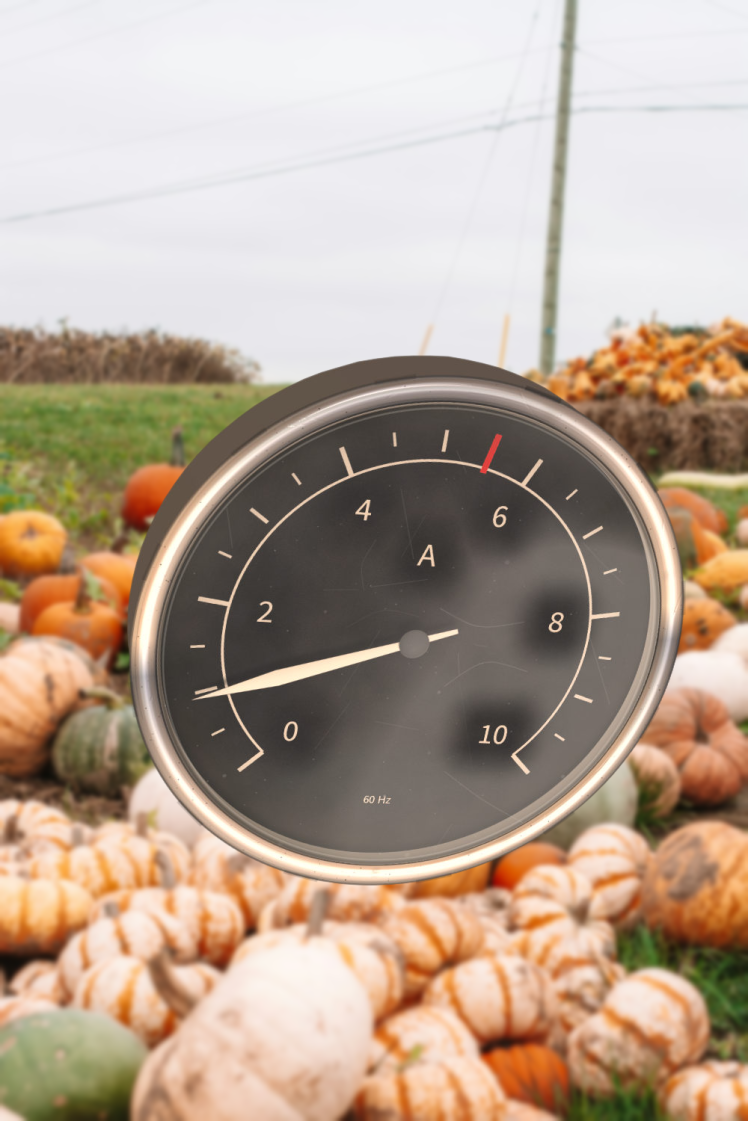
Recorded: 1; A
